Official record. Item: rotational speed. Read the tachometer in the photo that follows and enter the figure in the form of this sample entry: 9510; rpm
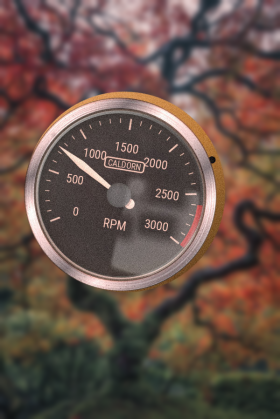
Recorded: 750; rpm
